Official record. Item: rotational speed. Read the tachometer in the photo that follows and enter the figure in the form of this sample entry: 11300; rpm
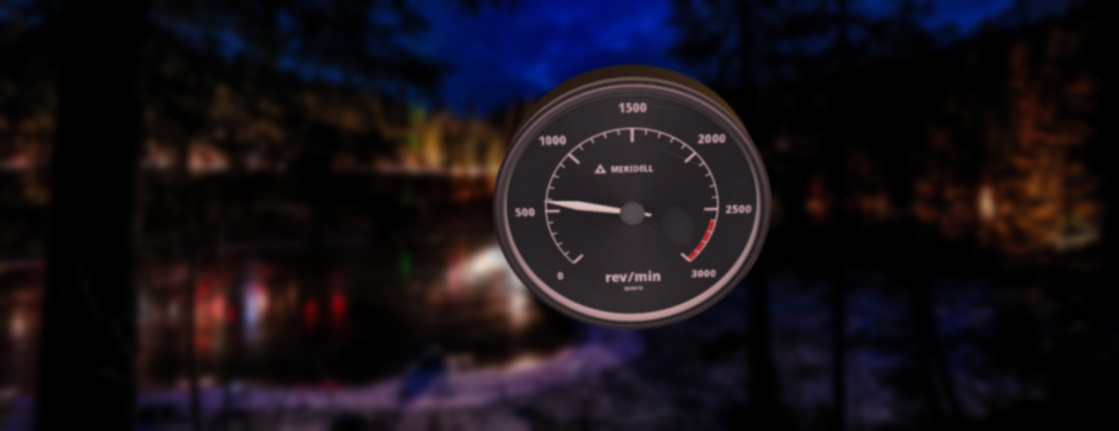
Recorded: 600; rpm
